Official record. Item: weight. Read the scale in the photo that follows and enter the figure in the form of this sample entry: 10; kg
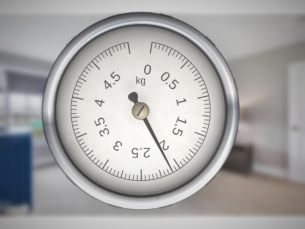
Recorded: 2.1; kg
